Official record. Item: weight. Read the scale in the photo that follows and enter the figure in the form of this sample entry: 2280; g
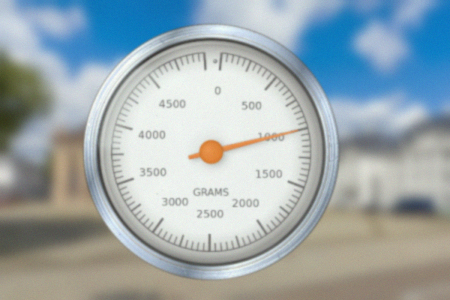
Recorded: 1000; g
